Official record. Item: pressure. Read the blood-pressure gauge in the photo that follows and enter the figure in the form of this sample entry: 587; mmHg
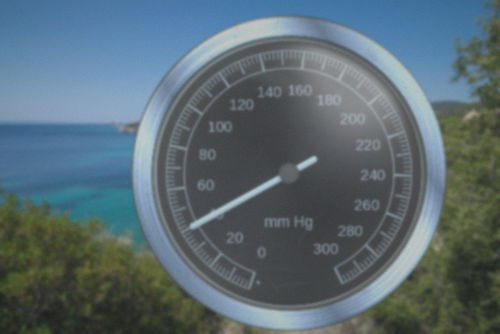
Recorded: 40; mmHg
